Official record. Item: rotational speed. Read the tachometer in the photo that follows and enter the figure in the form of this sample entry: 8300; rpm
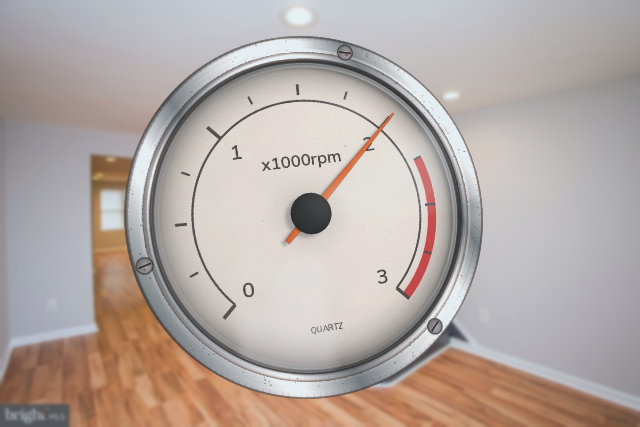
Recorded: 2000; rpm
